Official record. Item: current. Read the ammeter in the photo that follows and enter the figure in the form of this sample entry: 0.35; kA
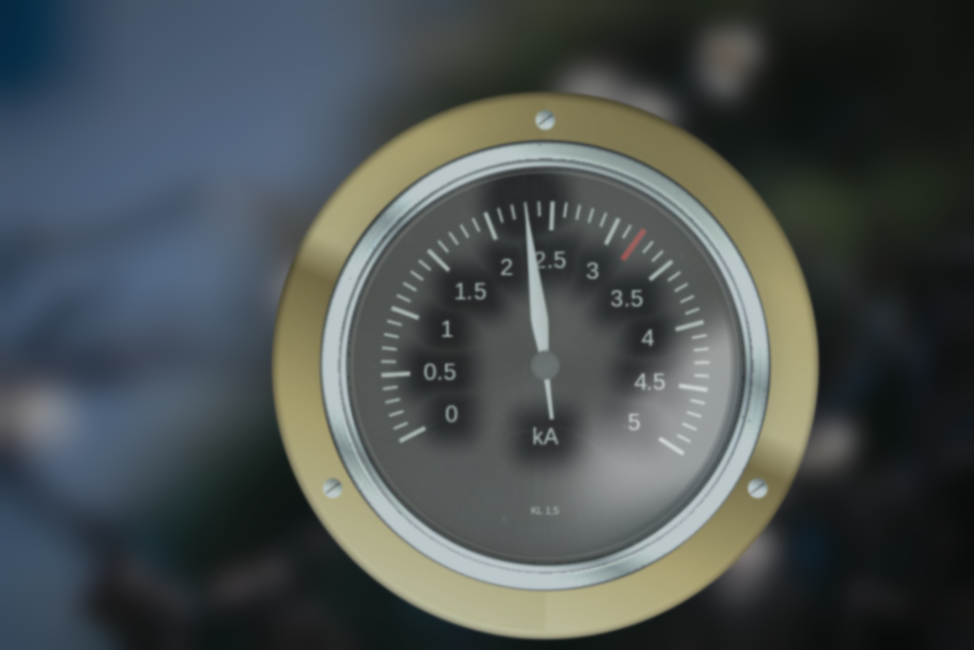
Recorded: 2.3; kA
